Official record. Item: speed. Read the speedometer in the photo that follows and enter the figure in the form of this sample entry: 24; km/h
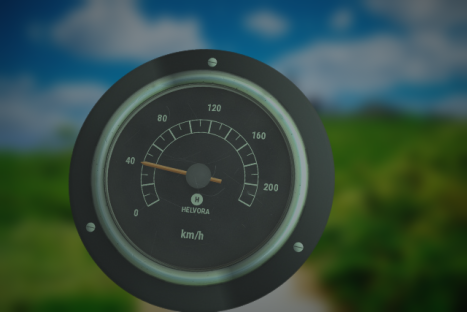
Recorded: 40; km/h
